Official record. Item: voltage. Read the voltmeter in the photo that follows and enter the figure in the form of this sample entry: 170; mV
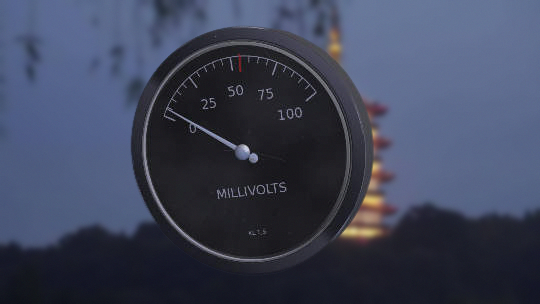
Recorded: 5; mV
